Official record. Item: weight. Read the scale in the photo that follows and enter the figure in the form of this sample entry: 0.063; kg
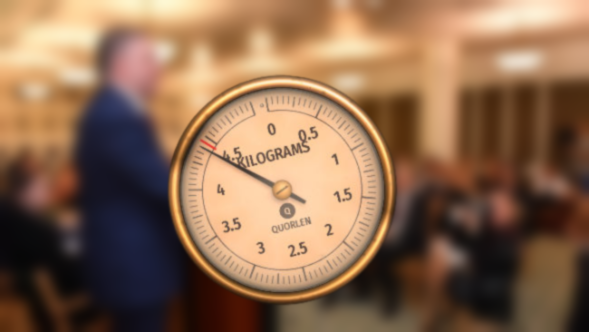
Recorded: 4.4; kg
